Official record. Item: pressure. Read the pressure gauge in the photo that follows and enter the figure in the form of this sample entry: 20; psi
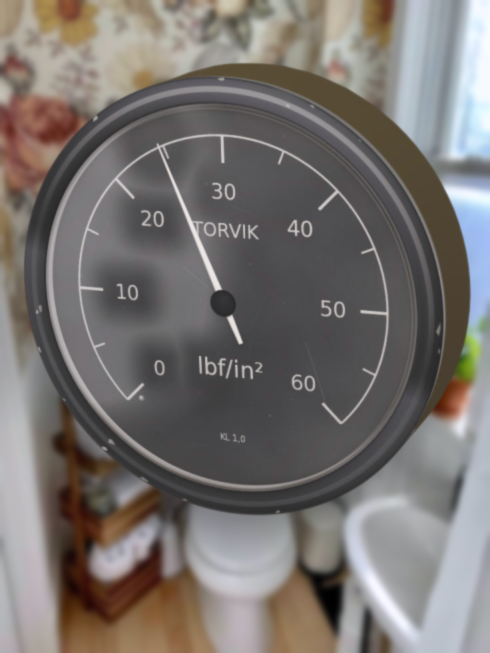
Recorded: 25; psi
